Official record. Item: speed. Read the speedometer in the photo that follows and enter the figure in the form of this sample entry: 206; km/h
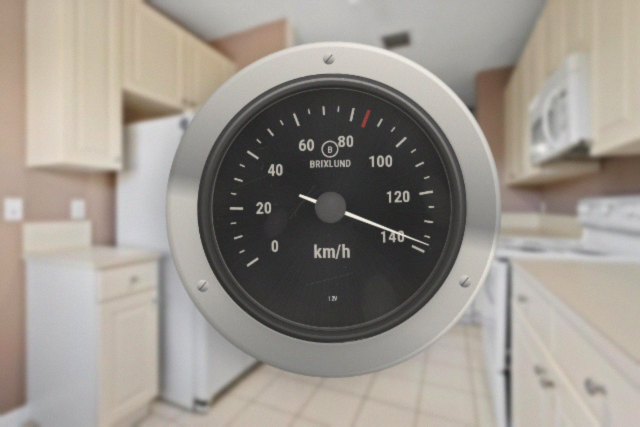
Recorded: 137.5; km/h
